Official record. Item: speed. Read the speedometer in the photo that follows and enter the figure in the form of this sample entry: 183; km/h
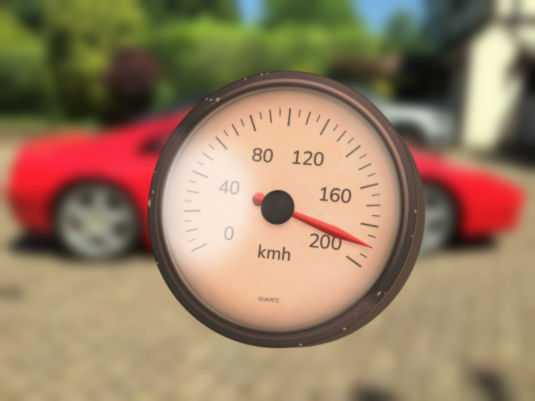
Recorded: 190; km/h
